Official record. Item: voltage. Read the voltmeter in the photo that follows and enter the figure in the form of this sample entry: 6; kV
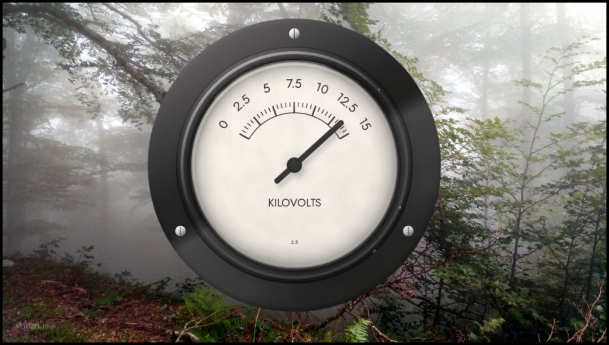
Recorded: 13.5; kV
